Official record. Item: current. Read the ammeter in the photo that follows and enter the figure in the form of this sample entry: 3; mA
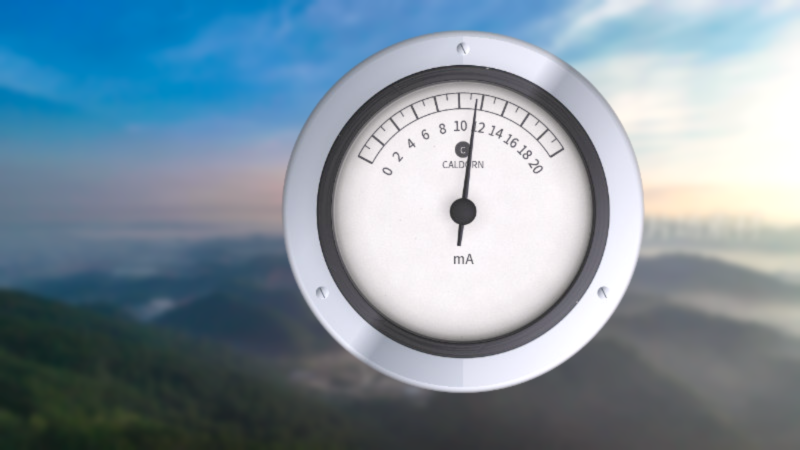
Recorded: 11.5; mA
